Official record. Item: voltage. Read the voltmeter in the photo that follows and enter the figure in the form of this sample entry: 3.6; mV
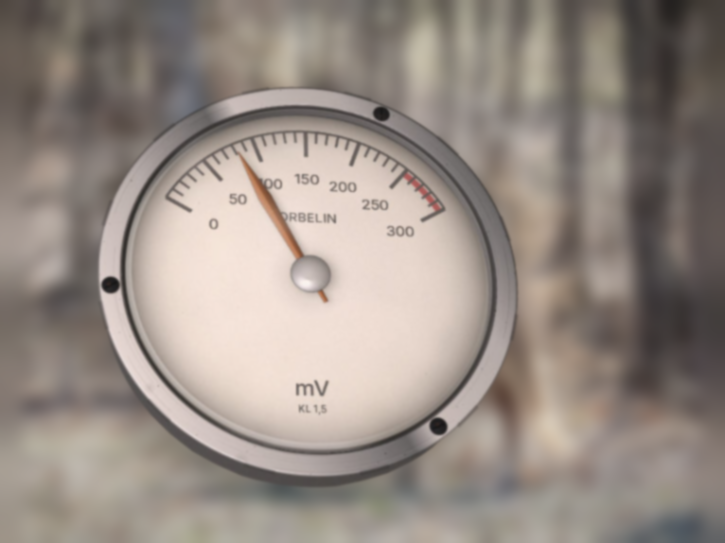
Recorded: 80; mV
